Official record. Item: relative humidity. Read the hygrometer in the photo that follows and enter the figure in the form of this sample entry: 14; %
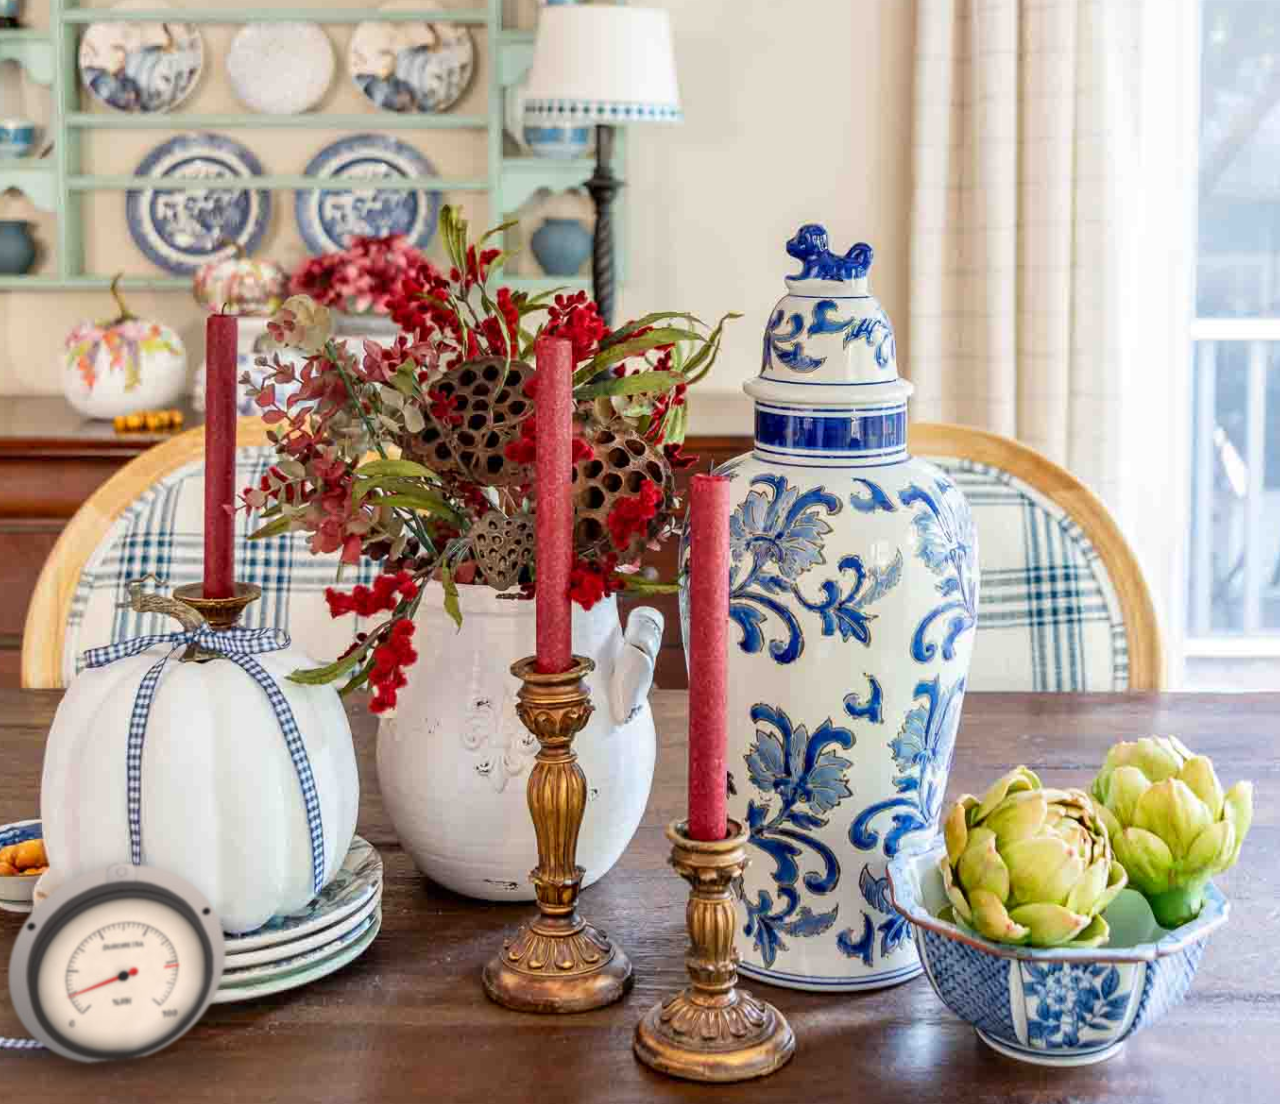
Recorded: 10; %
